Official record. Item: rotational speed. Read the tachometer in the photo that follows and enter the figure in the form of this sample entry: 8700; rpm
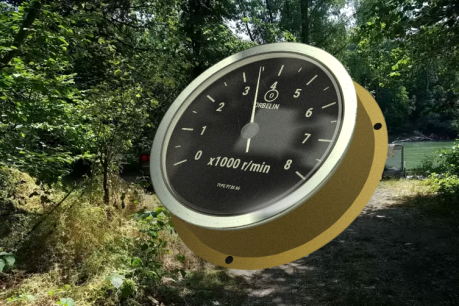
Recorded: 3500; rpm
